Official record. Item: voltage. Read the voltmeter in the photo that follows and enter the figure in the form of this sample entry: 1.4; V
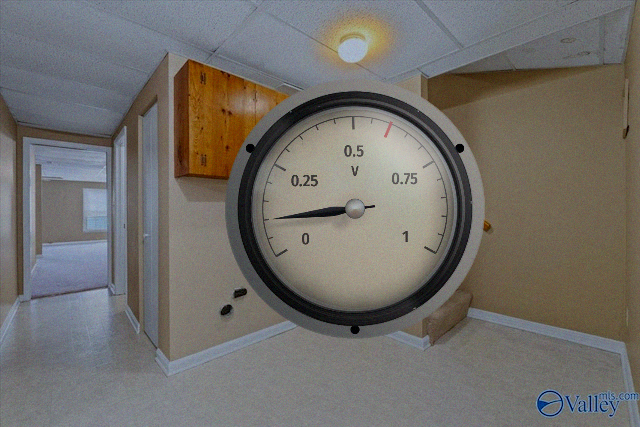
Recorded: 0.1; V
